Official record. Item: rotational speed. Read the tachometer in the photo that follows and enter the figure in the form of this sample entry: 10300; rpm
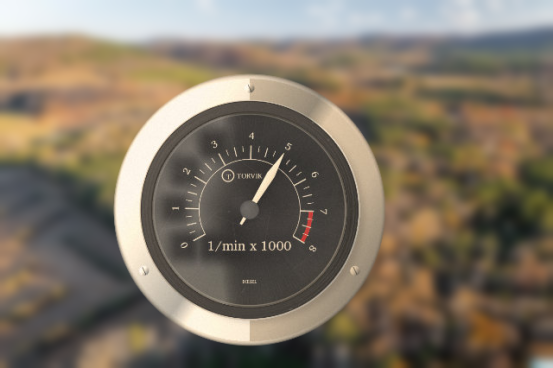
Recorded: 5000; rpm
